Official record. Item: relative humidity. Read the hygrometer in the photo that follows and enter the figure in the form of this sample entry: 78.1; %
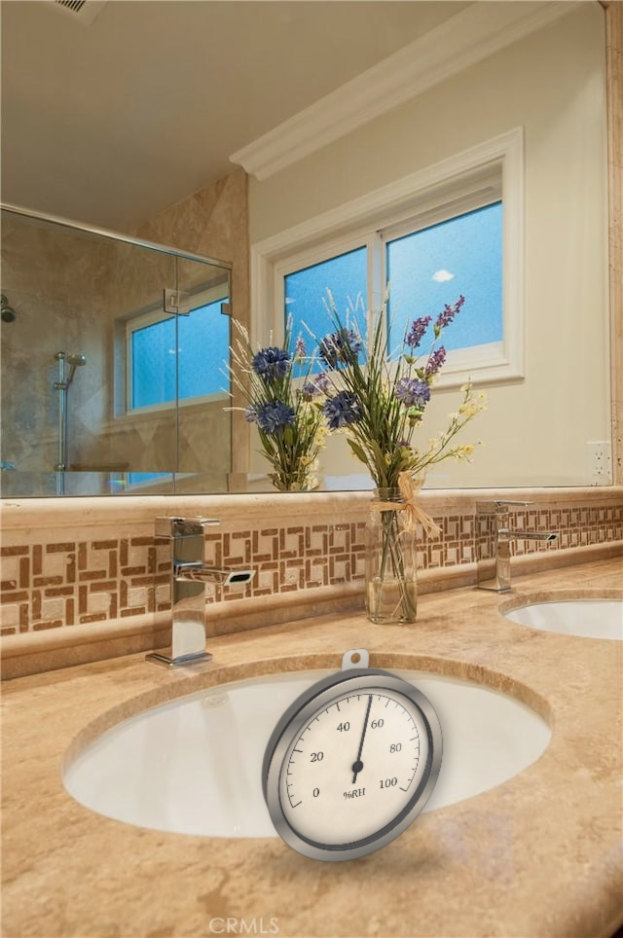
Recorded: 52; %
